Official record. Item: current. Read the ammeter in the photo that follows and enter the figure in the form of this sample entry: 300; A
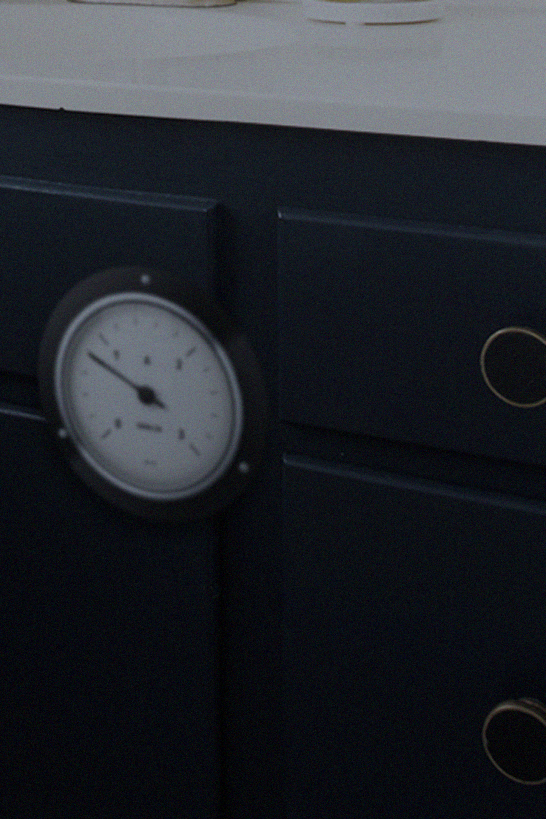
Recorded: 0.8; A
